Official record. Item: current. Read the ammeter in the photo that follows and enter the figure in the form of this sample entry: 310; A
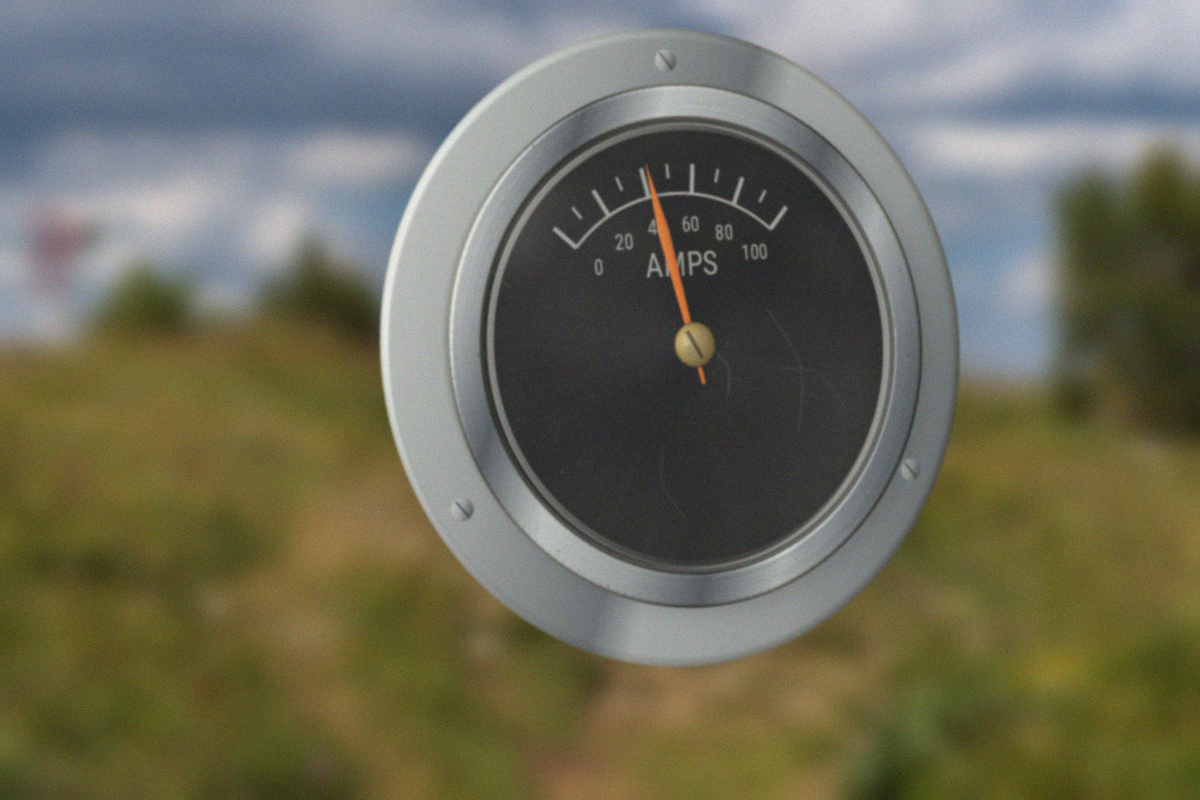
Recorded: 40; A
